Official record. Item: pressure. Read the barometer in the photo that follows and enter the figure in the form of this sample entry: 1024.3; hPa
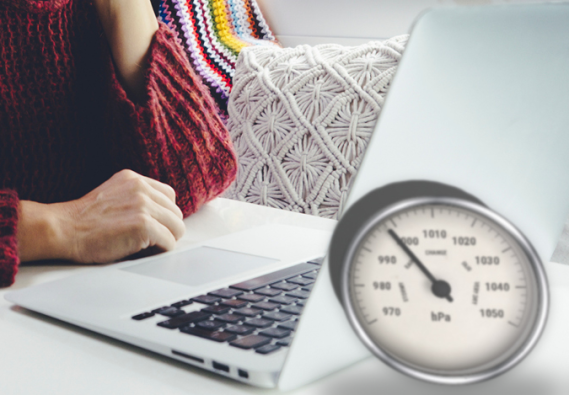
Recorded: 998; hPa
